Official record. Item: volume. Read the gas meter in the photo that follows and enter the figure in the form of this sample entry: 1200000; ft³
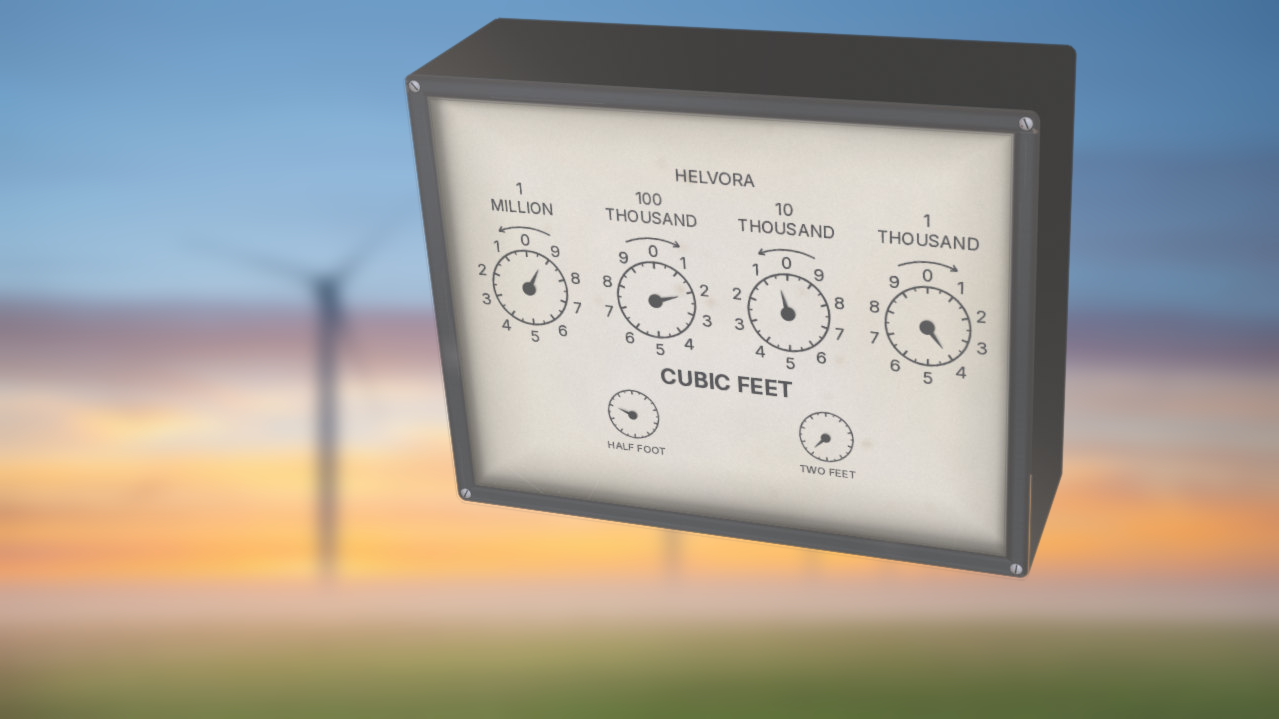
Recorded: 920400; ft³
